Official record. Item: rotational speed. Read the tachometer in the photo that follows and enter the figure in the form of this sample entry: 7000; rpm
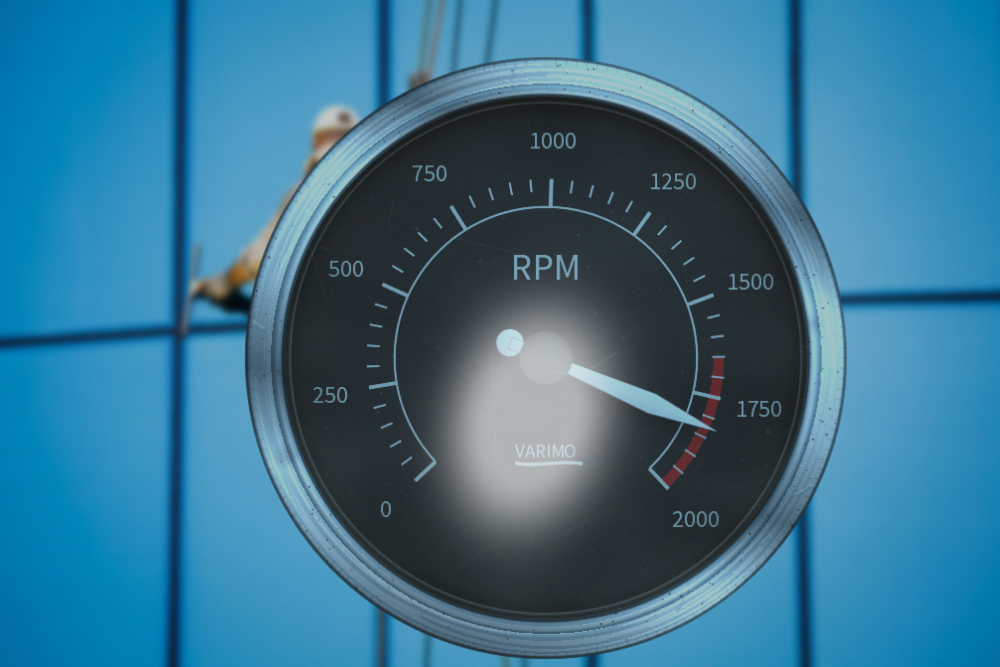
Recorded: 1825; rpm
